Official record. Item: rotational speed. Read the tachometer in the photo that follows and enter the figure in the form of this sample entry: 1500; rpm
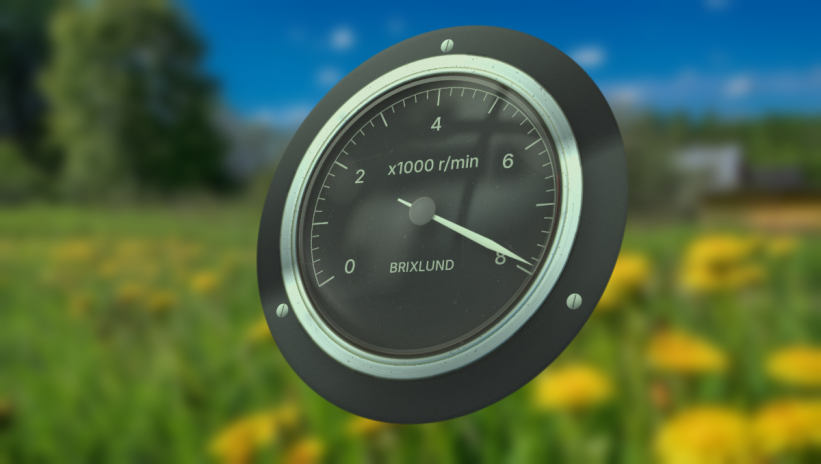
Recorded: 7900; rpm
